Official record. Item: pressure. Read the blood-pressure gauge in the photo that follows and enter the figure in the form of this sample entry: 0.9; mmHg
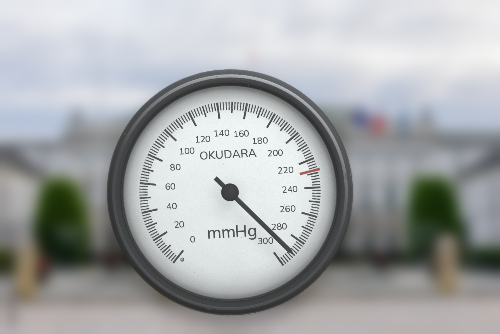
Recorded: 290; mmHg
